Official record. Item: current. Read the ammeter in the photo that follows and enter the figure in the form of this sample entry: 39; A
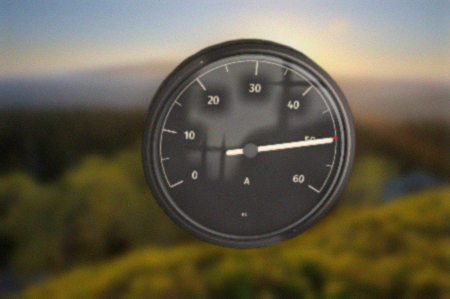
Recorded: 50; A
